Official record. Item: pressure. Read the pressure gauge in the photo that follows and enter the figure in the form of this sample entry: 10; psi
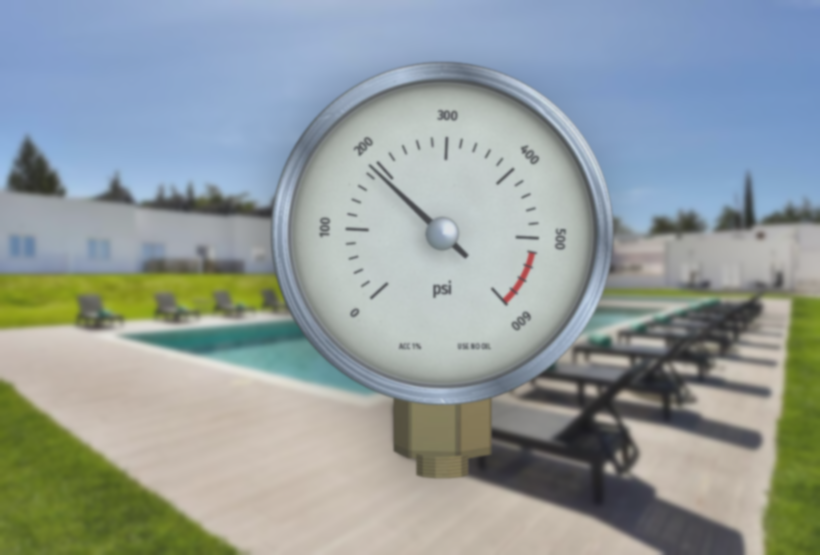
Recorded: 190; psi
